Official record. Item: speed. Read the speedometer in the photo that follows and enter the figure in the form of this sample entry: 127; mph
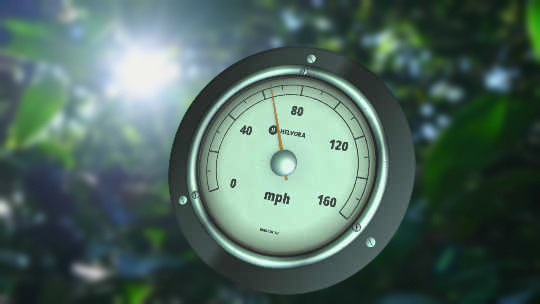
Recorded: 65; mph
